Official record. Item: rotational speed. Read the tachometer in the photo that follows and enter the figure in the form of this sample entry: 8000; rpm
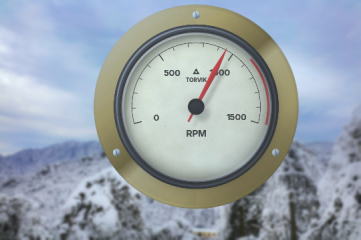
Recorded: 950; rpm
